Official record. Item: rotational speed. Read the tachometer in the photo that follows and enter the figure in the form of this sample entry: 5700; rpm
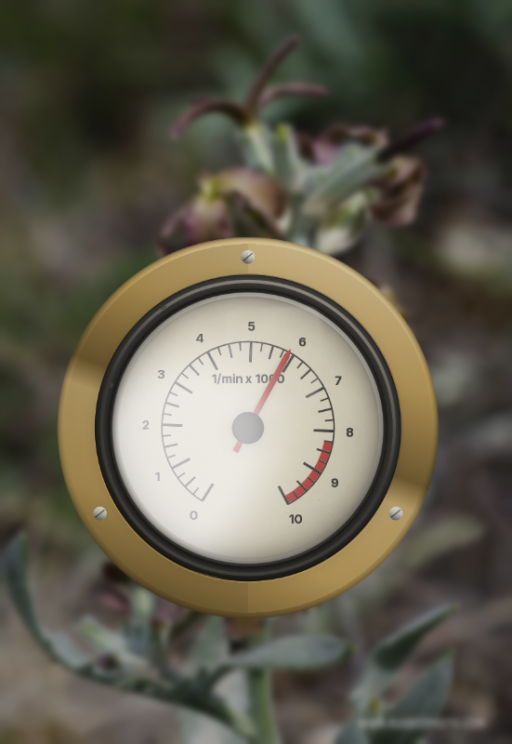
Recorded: 5875; rpm
